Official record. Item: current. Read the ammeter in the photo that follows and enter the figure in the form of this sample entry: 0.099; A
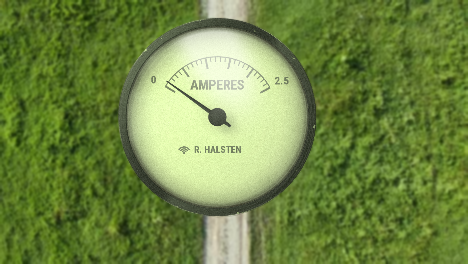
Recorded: 0.1; A
